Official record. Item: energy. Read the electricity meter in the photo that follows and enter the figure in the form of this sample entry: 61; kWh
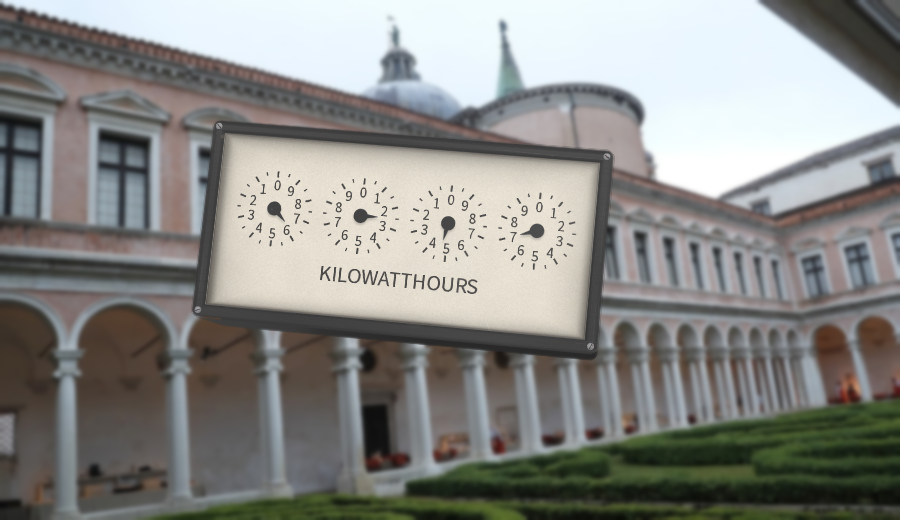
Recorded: 6247; kWh
